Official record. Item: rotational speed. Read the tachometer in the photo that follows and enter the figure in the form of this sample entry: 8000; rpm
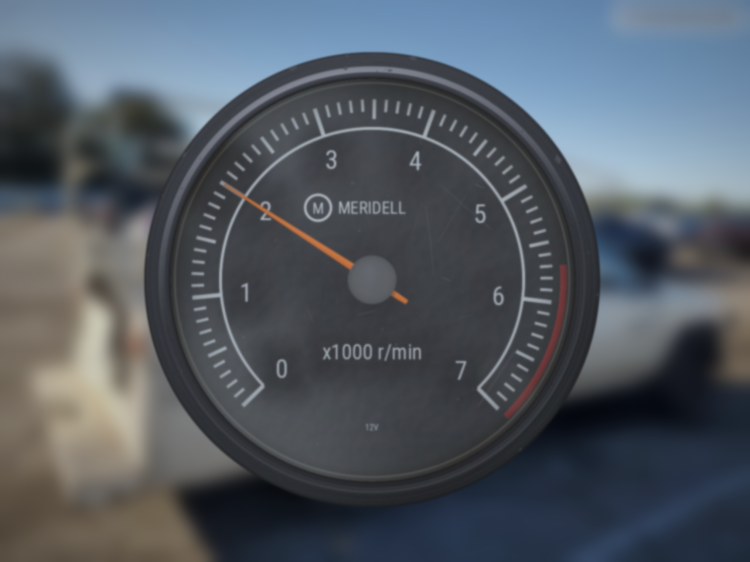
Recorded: 2000; rpm
